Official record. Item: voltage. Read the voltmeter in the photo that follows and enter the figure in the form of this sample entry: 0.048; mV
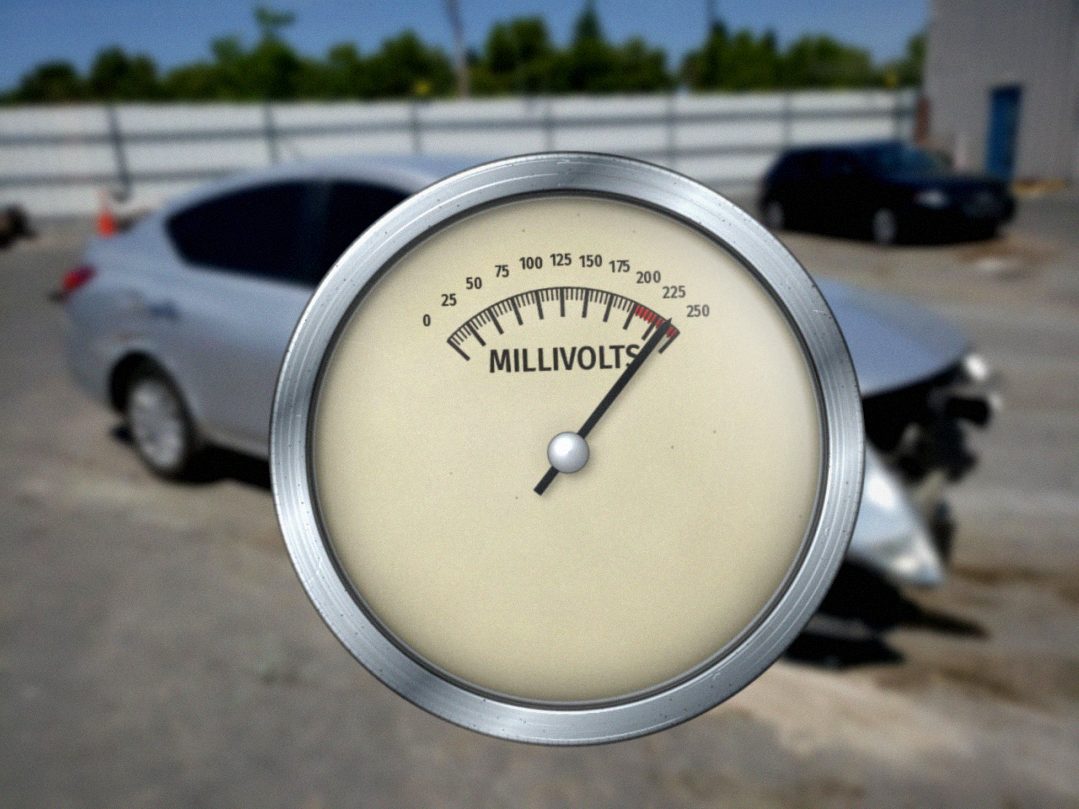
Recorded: 235; mV
